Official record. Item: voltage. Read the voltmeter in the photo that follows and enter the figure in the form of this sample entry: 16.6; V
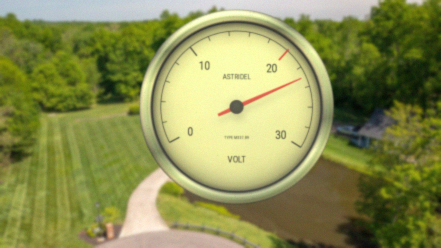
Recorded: 23; V
